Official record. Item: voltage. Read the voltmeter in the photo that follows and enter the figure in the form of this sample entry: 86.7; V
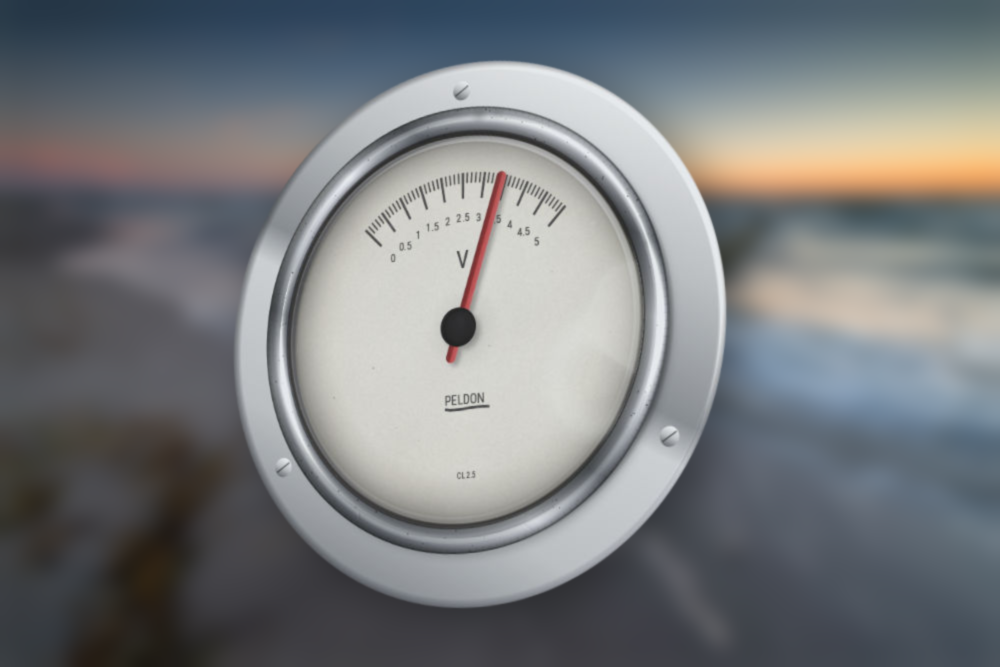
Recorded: 3.5; V
